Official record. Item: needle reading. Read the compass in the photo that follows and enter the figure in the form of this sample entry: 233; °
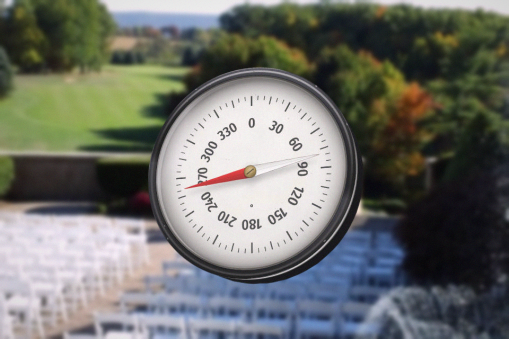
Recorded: 260; °
